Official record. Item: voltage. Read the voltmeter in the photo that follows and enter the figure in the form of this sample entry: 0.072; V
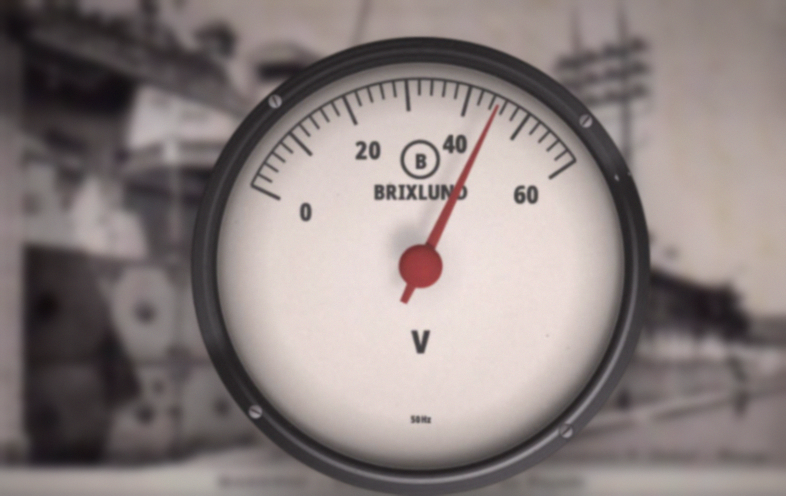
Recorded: 45; V
